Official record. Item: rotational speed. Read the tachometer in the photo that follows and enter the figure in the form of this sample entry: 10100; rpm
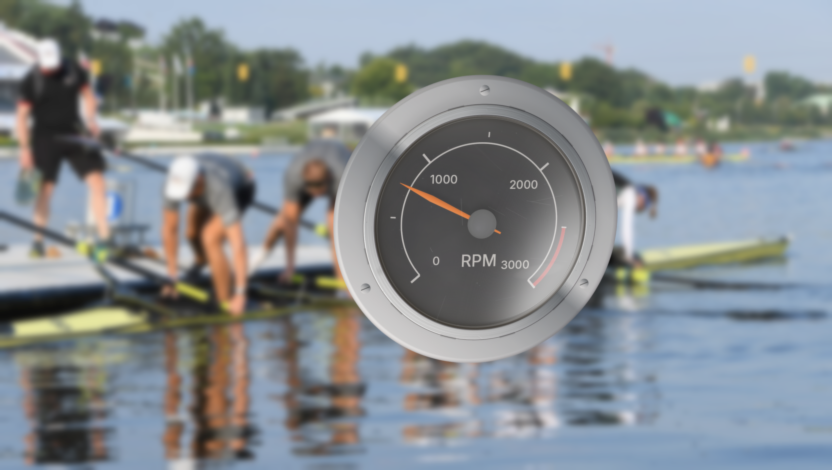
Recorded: 750; rpm
